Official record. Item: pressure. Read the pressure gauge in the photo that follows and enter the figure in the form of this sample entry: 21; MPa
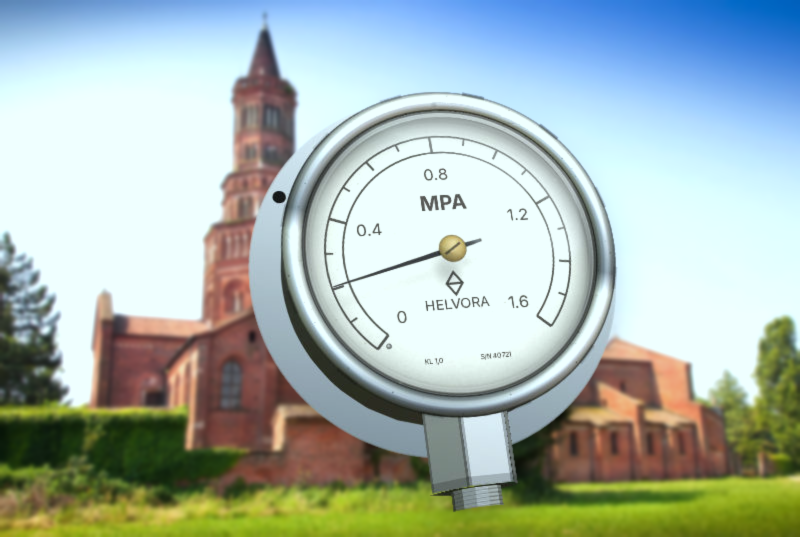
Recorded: 0.2; MPa
